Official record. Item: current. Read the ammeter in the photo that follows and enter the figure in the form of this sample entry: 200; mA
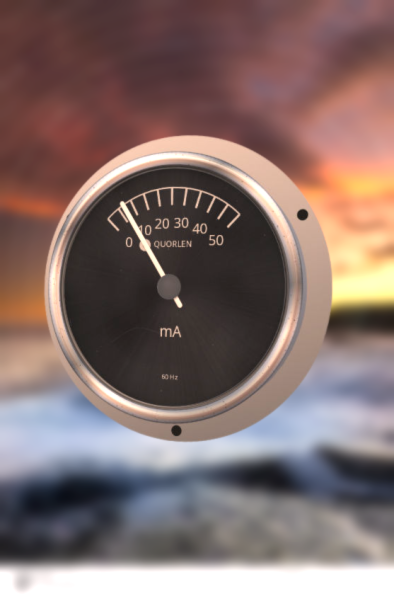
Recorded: 7.5; mA
